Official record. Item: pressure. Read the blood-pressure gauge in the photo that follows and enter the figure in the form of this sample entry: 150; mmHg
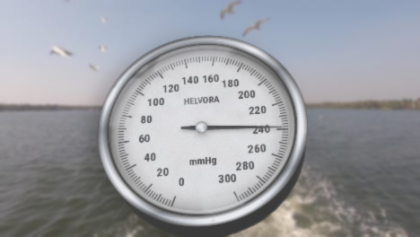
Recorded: 240; mmHg
